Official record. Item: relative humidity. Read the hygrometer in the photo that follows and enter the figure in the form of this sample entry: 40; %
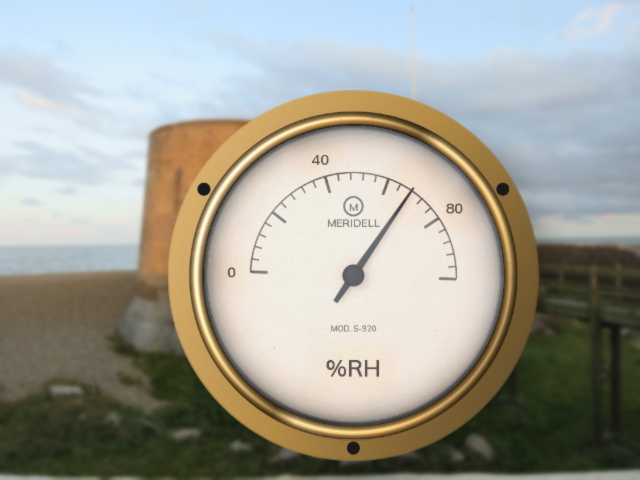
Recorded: 68; %
